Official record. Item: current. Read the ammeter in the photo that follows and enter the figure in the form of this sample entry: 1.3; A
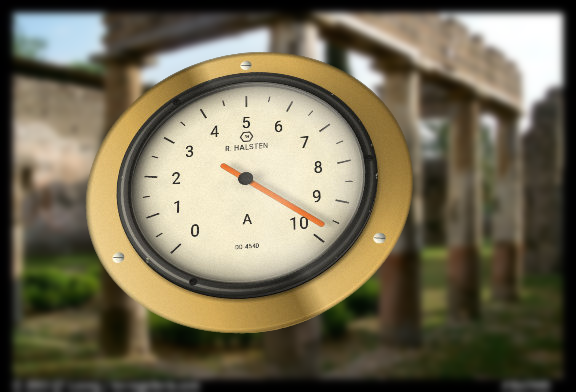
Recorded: 9.75; A
